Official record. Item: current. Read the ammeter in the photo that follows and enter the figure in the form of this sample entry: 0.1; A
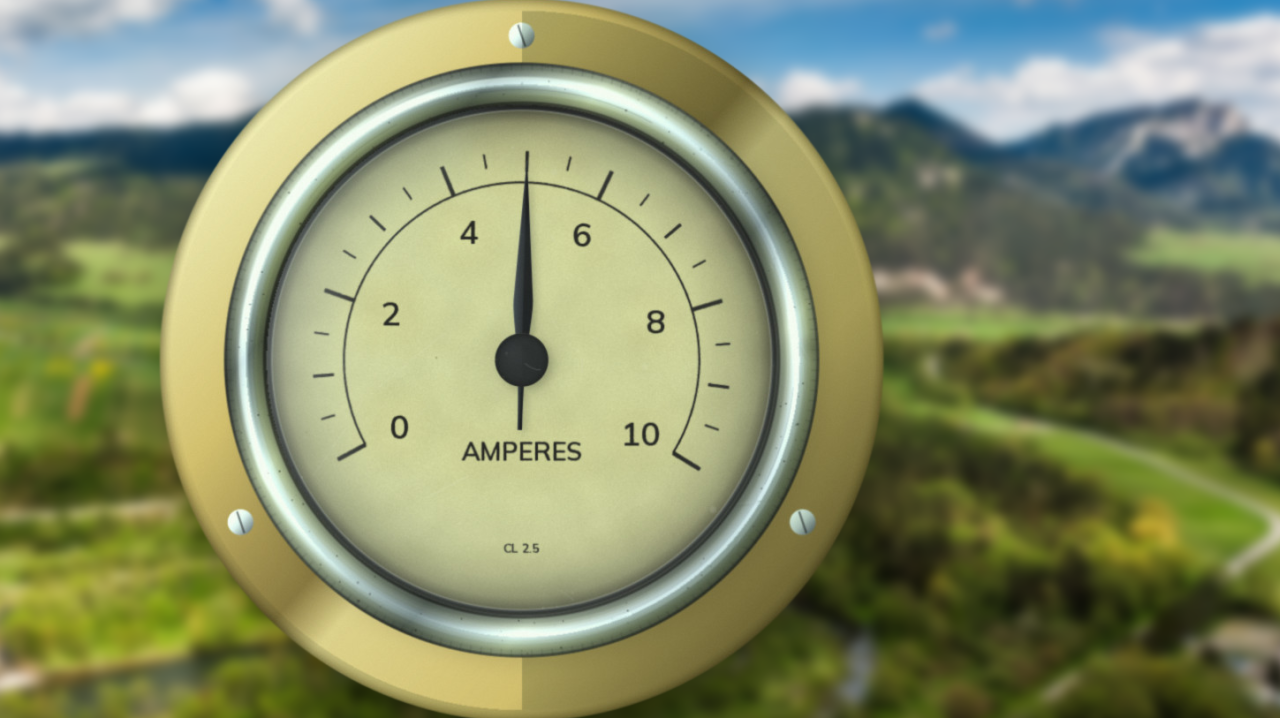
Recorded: 5; A
